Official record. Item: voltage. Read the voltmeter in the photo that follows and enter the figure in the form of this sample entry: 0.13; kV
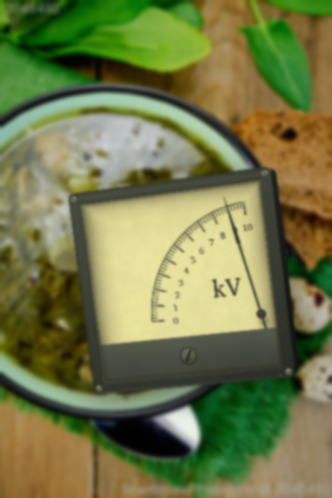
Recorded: 9; kV
